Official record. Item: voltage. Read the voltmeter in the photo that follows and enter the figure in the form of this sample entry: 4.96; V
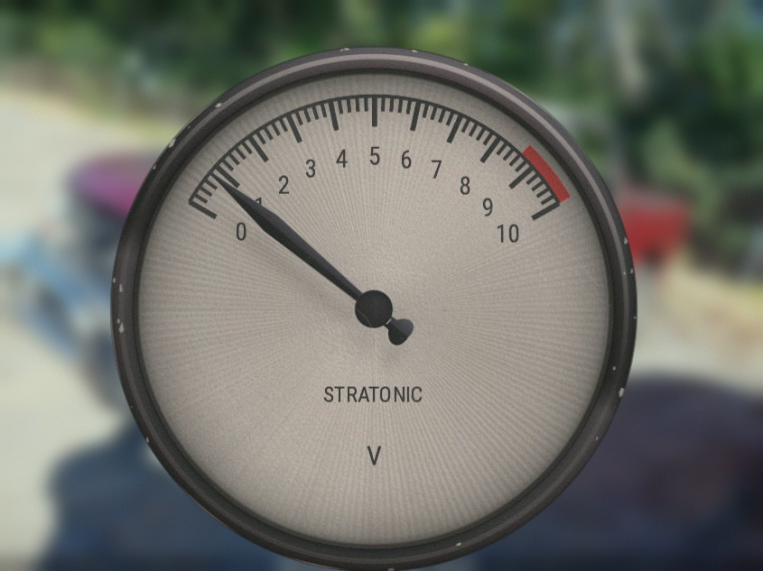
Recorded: 0.8; V
